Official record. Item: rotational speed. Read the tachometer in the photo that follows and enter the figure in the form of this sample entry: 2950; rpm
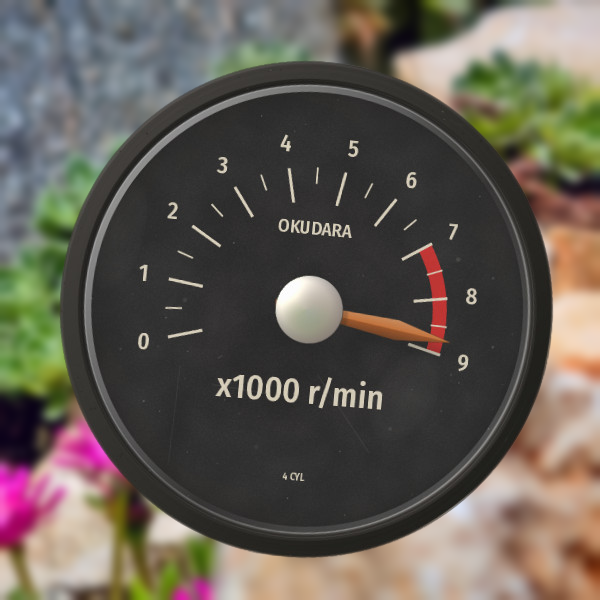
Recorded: 8750; rpm
